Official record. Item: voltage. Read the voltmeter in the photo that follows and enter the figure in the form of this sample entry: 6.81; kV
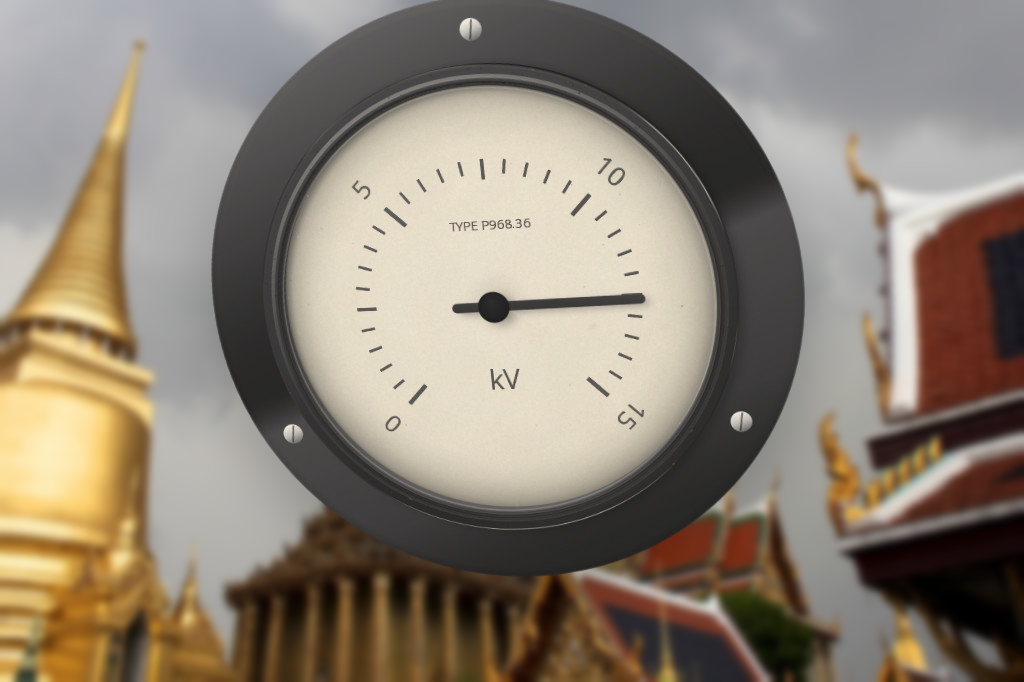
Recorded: 12.5; kV
